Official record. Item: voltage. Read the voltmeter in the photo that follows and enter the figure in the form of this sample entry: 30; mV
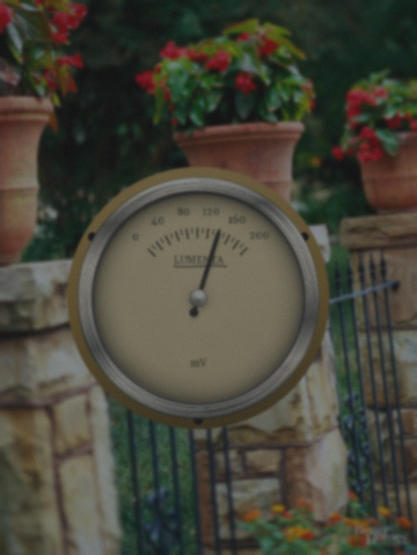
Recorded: 140; mV
